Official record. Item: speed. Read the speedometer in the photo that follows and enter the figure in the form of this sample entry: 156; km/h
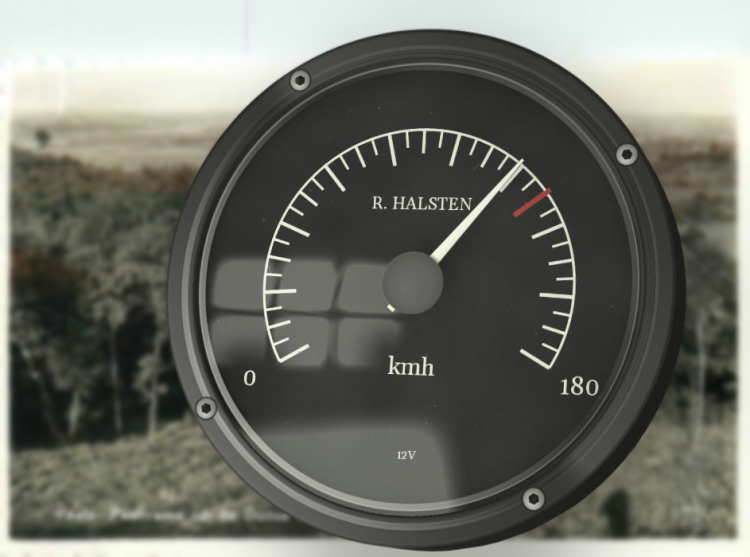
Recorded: 120; km/h
